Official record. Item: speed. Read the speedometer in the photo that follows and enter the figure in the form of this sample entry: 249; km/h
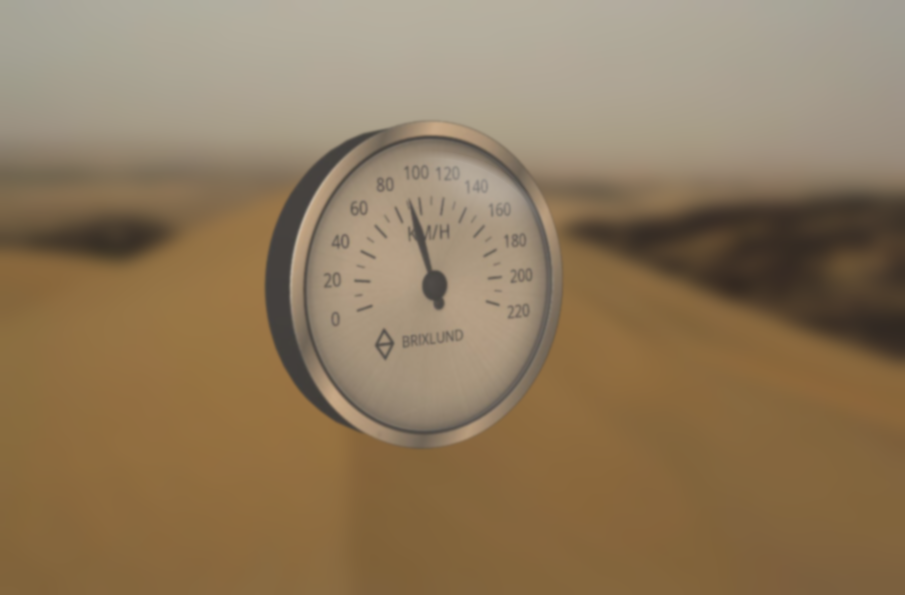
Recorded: 90; km/h
